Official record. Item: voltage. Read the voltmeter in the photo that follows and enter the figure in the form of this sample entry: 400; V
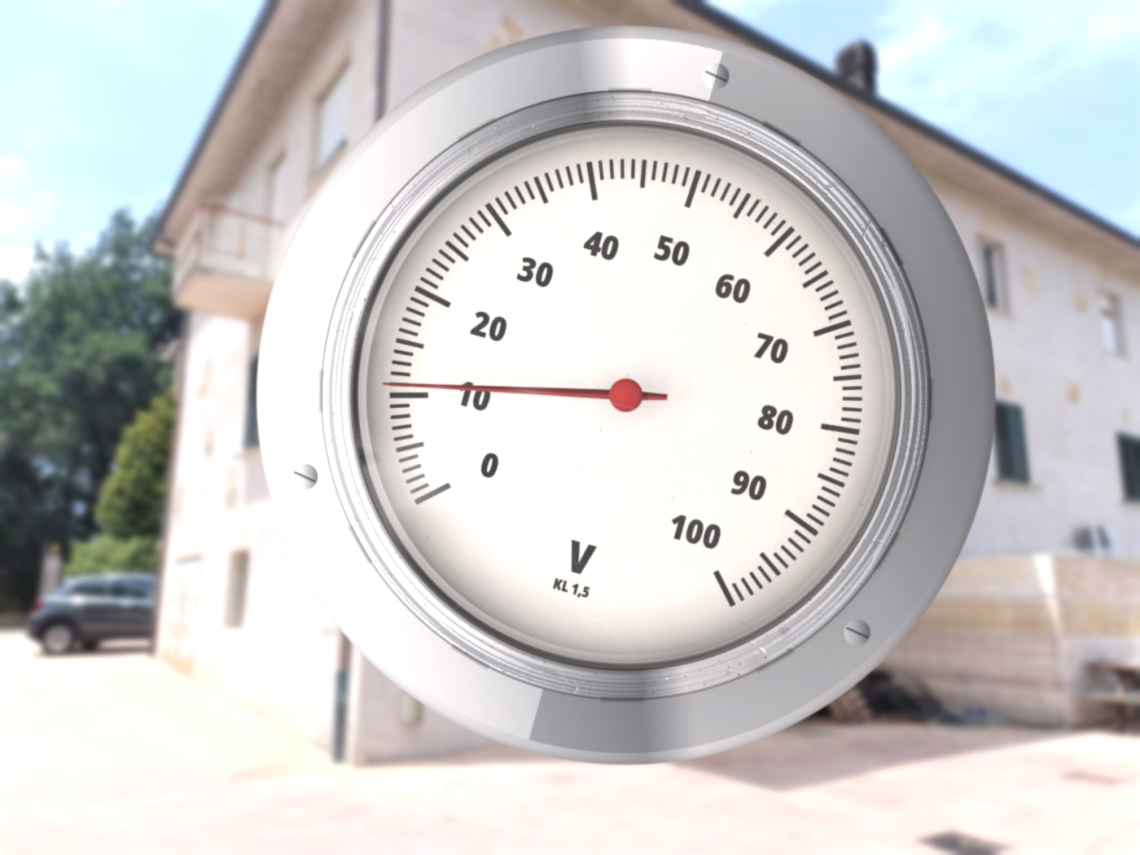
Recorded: 11; V
